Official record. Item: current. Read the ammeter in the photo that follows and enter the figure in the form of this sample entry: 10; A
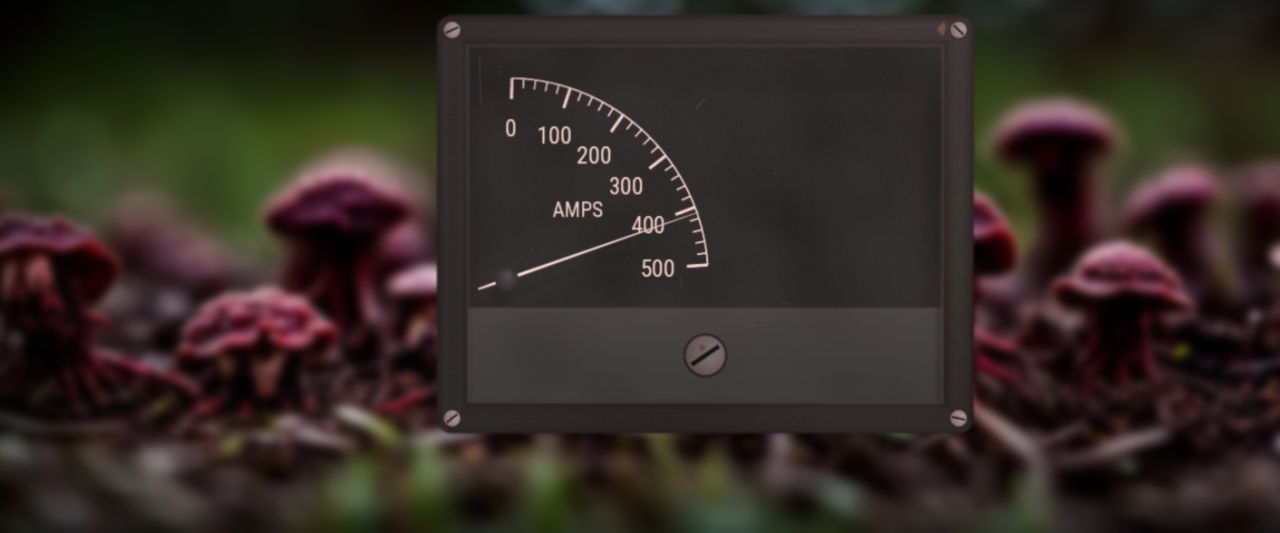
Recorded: 410; A
